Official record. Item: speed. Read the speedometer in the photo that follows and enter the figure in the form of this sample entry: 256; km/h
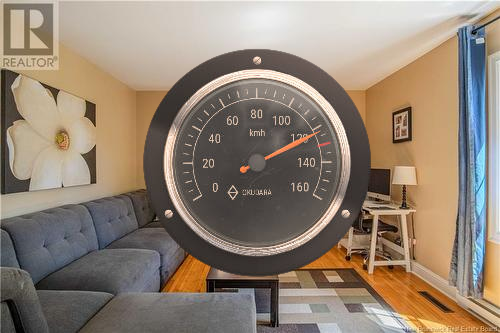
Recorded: 122.5; km/h
